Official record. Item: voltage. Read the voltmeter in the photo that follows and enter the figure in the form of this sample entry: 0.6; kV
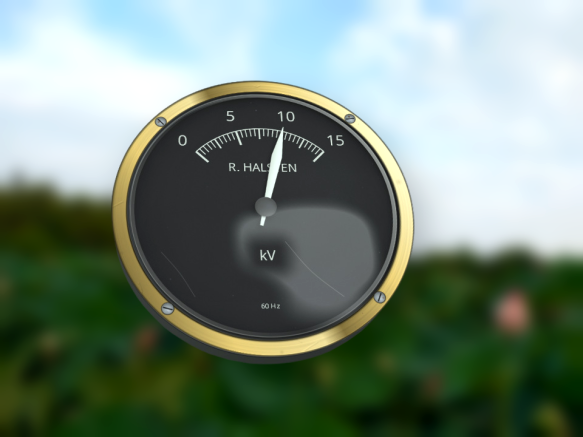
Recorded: 10; kV
